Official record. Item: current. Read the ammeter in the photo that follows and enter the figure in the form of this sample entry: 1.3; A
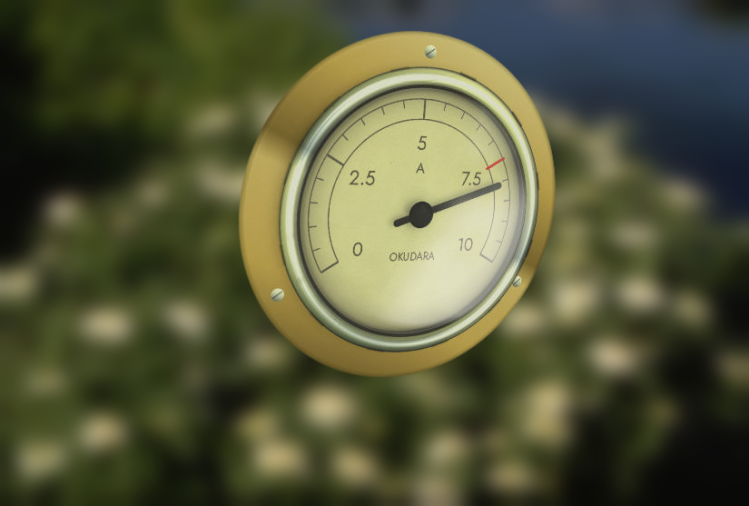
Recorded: 8; A
